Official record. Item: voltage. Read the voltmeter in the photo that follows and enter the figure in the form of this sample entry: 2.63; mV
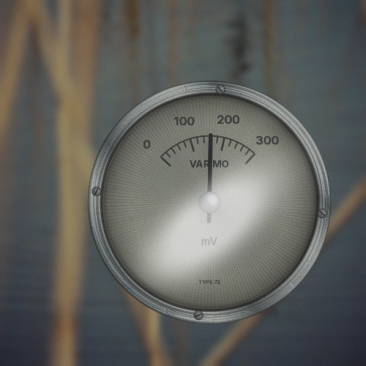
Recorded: 160; mV
